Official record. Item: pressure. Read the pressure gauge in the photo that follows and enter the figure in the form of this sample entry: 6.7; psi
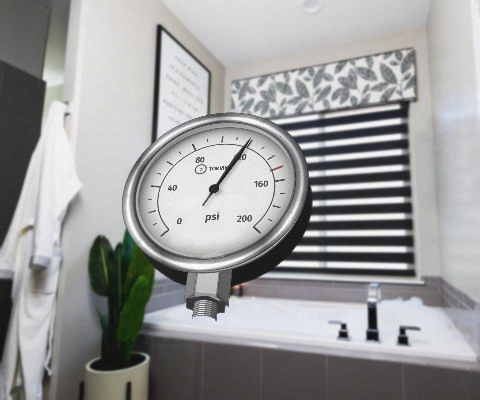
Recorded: 120; psi
